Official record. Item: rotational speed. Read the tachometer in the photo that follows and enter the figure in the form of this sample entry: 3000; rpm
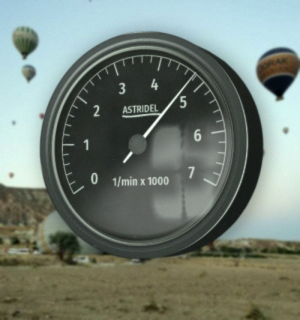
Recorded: 4800; rpm
